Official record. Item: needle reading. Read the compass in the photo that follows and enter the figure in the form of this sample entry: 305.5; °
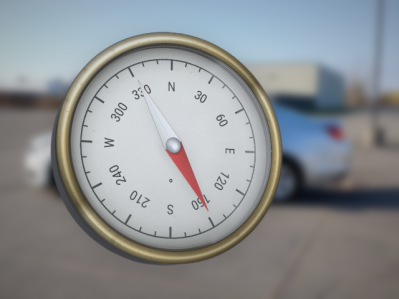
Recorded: 150; °
